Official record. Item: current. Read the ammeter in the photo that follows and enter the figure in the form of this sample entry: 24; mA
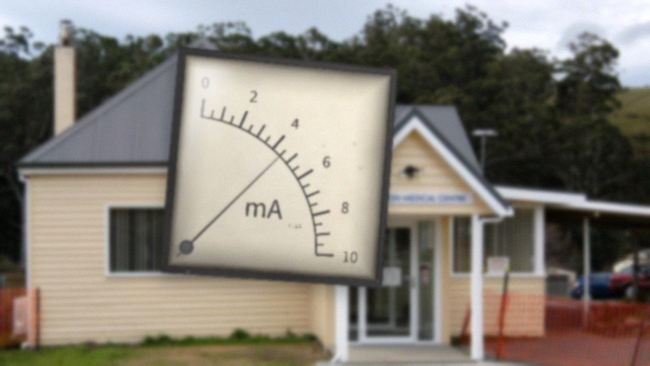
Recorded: 4.5; mA
